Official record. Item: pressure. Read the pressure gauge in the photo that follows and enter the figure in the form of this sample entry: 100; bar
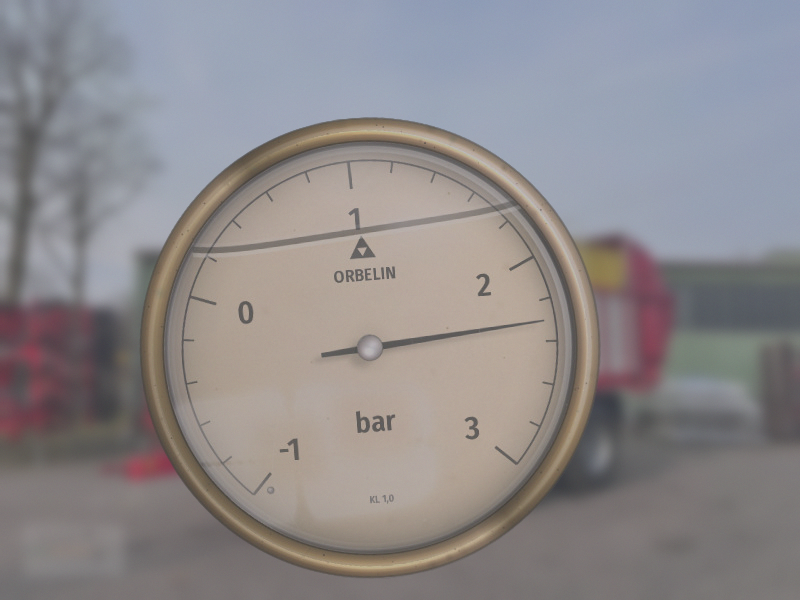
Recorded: 2.3; bar
